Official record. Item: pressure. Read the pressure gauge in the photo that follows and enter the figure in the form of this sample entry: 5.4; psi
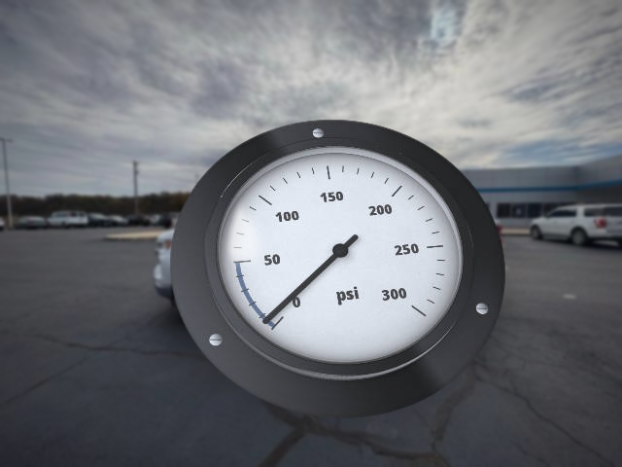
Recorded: 5; psi
